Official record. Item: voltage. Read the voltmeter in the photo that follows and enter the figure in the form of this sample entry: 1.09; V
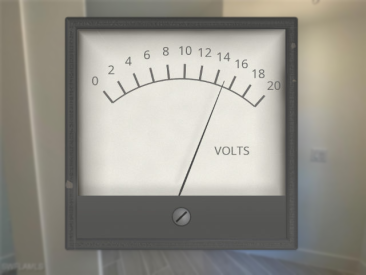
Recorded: 15; V
